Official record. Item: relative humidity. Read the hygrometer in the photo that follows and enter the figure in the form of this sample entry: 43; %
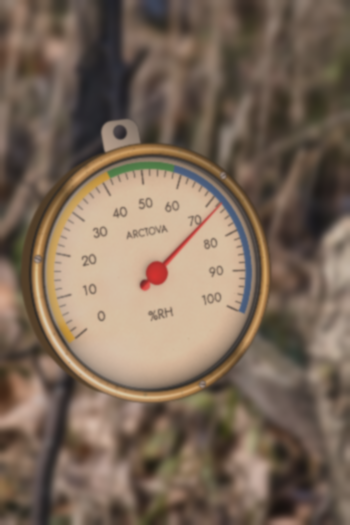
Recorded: 72; %
